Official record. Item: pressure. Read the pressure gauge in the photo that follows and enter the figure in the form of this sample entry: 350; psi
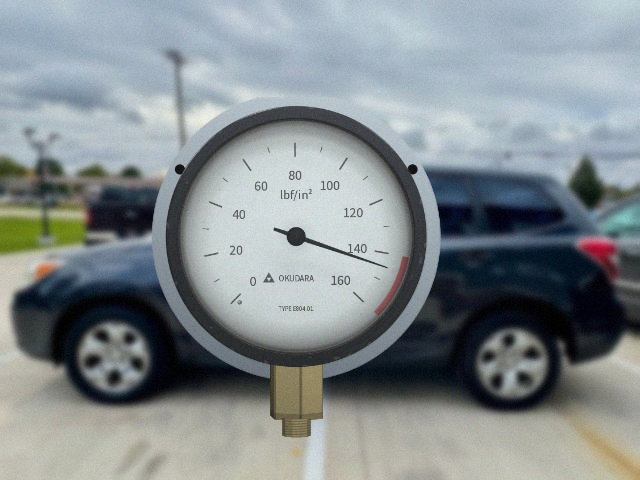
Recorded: 145; psi
